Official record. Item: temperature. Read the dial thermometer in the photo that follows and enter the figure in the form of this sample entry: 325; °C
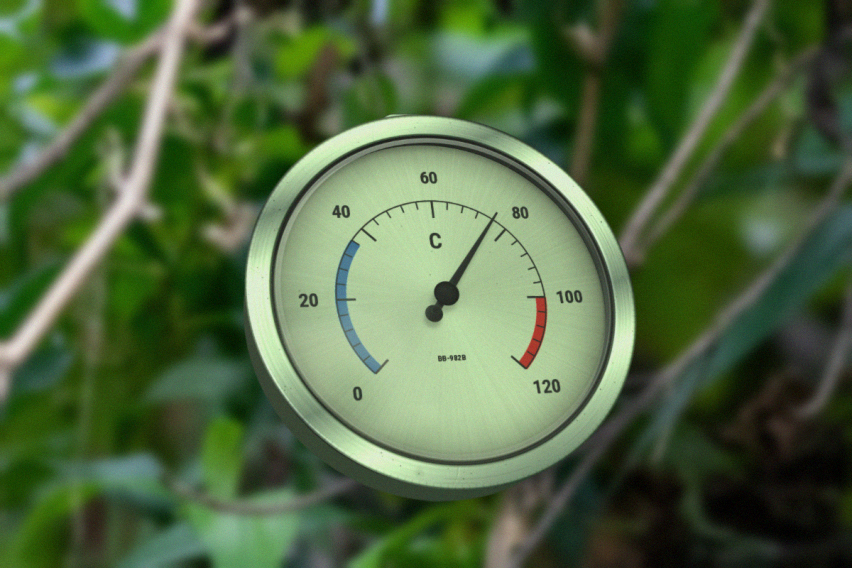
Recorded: 76; °C
